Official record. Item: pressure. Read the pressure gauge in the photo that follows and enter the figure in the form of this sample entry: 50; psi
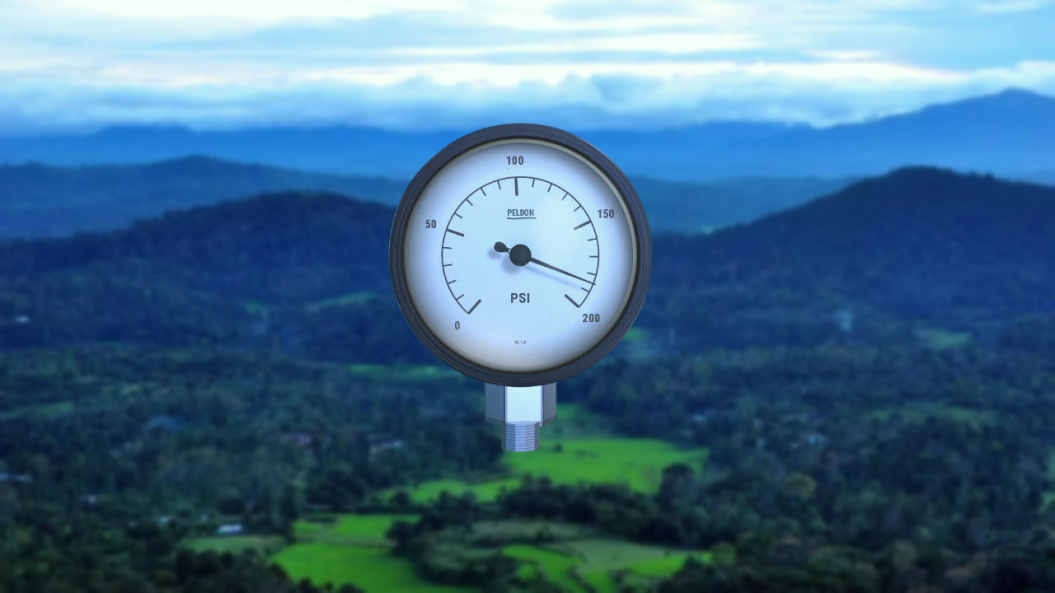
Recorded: 185; psi
